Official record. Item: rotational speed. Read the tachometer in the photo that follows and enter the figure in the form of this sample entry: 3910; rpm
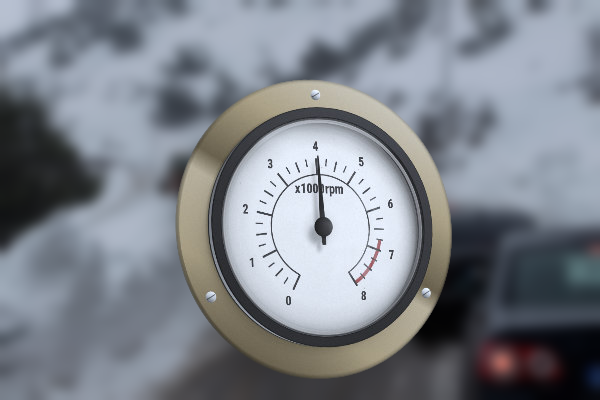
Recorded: 4000; rpm
